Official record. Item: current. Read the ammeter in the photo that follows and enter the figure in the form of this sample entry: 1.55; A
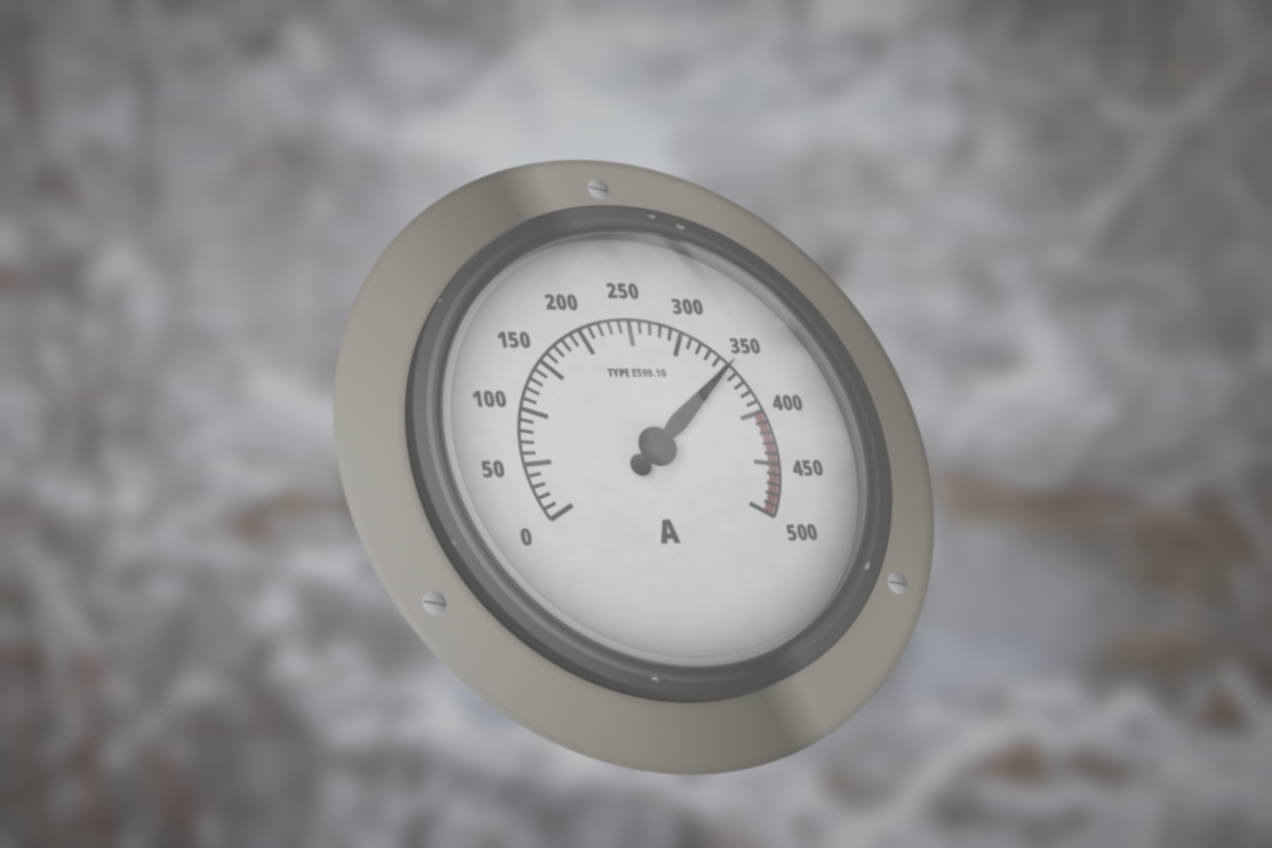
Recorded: 350; A
